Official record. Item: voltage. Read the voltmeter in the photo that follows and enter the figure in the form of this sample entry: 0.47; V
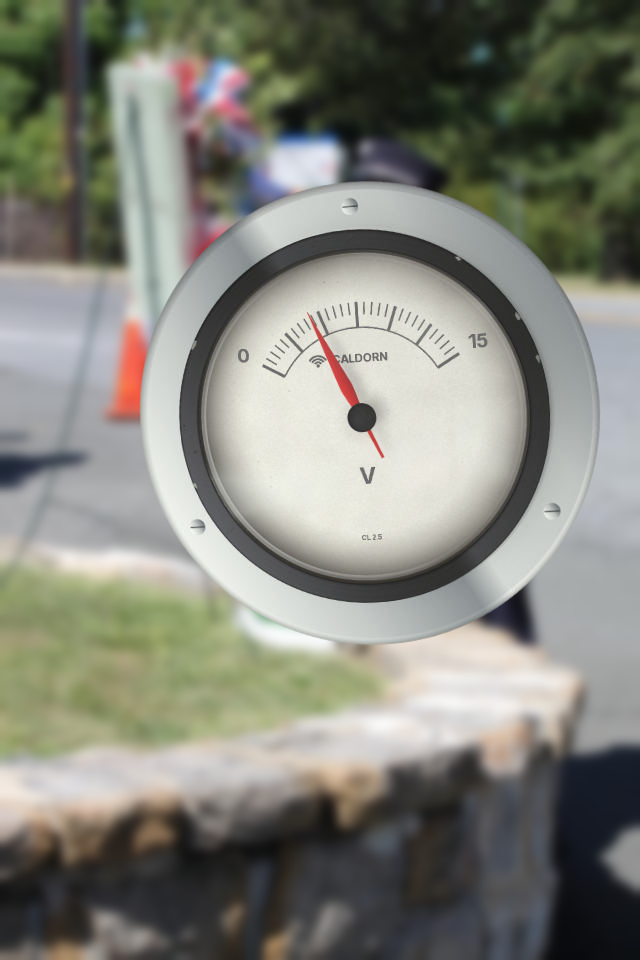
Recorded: 4.5; V
